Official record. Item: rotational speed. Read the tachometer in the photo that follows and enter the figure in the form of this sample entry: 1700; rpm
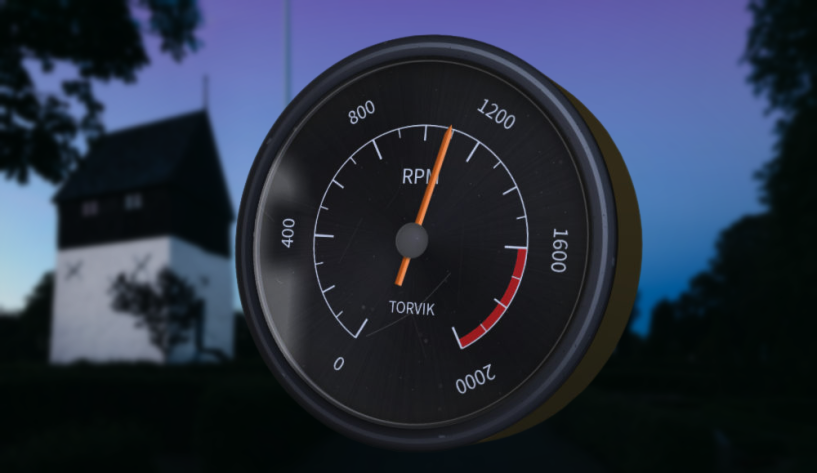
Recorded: 1100; rpm
